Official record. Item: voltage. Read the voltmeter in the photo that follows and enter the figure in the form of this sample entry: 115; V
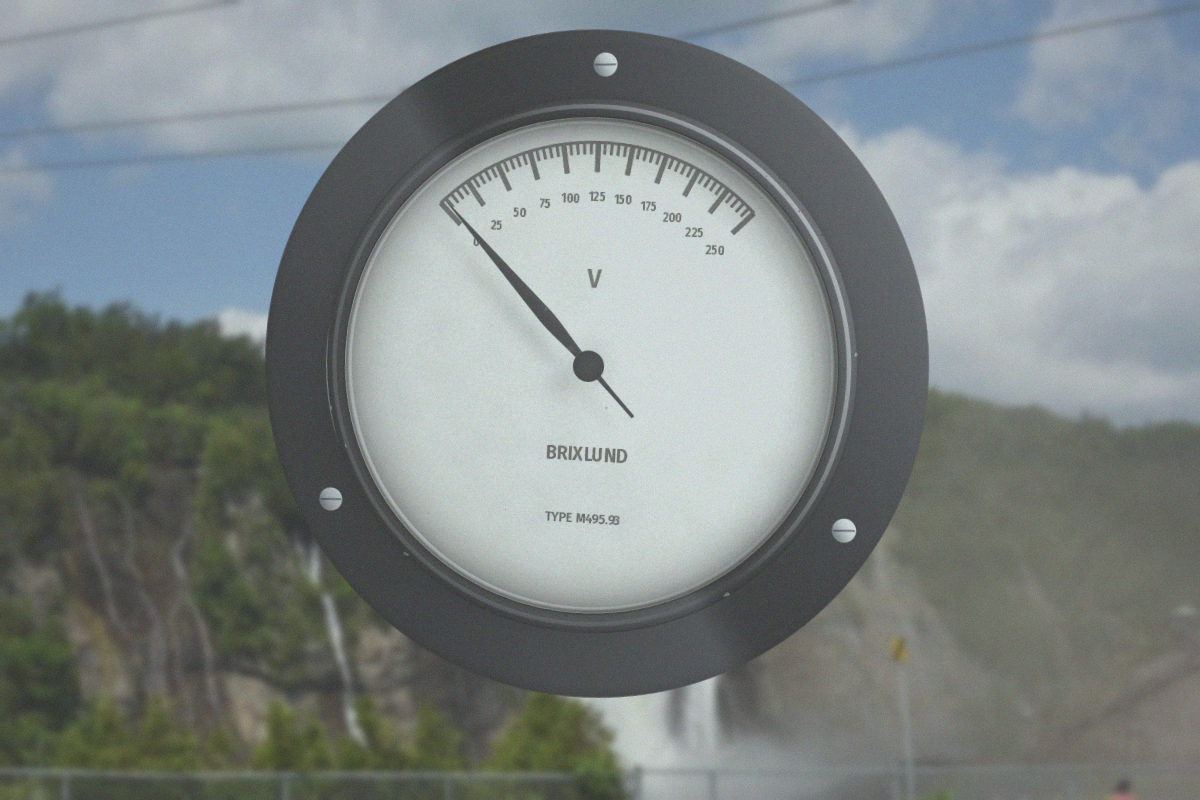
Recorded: 5; V
